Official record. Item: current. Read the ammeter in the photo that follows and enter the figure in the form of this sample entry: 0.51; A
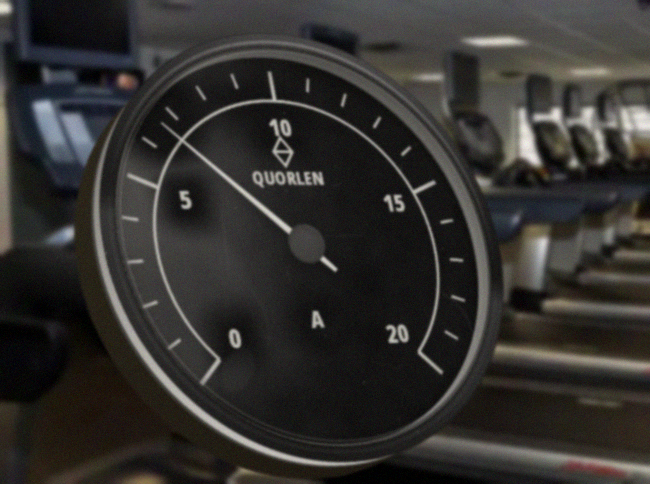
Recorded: 6.5; A
